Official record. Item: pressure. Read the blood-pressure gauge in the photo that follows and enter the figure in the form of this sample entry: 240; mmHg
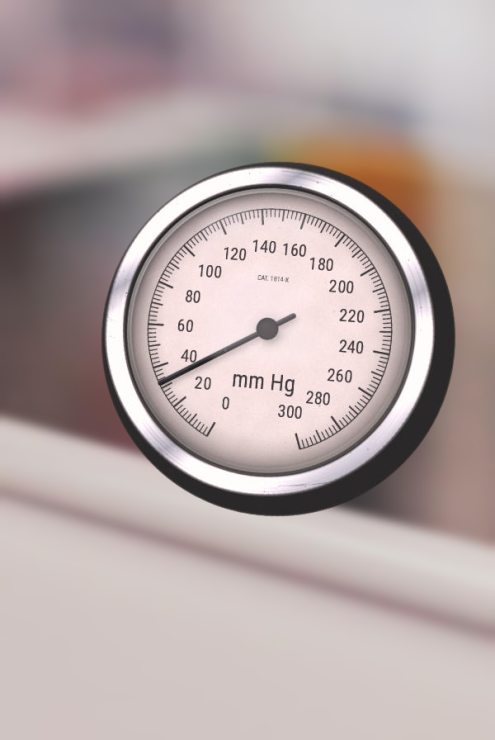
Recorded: 32; mmHg
